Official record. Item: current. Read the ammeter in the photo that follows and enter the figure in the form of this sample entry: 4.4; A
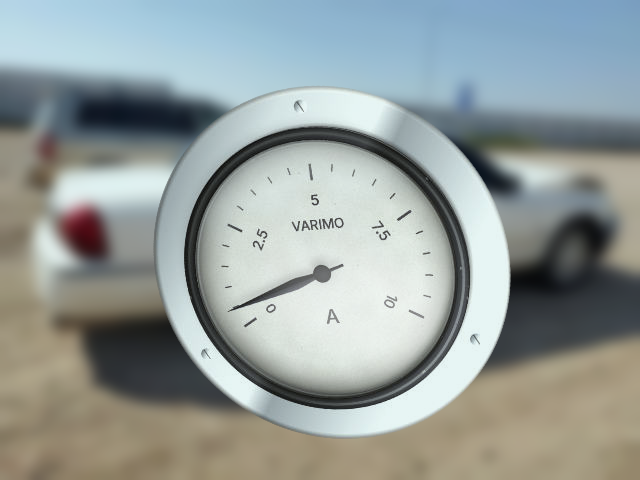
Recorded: 0.5; A
